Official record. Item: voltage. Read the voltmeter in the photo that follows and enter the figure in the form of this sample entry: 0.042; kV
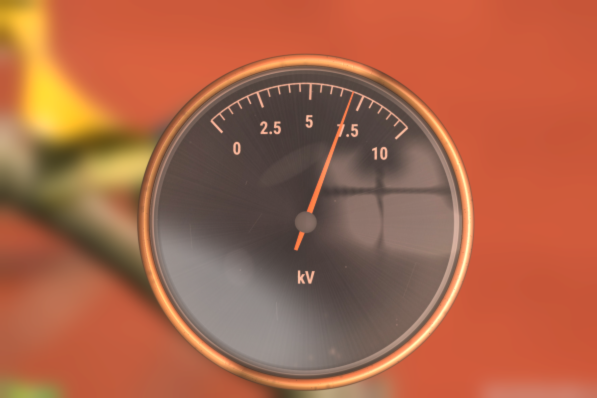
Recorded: 7; kV
